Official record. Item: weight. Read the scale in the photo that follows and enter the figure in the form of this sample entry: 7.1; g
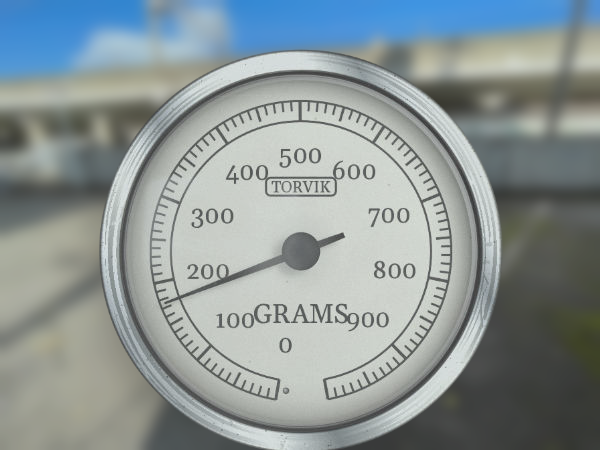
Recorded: 175; g
